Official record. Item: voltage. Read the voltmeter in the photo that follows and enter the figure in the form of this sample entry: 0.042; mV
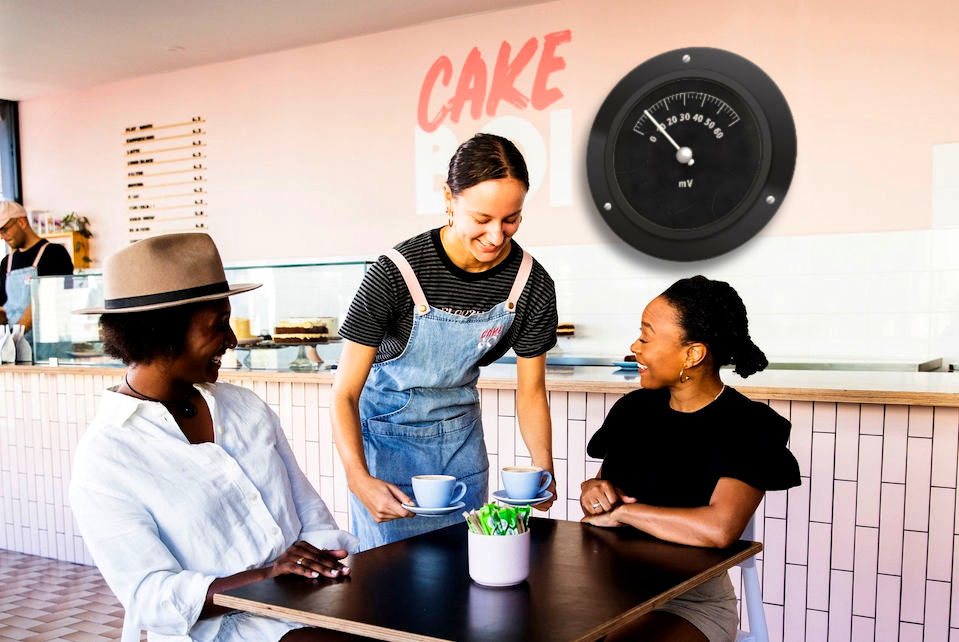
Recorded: 10; mV
